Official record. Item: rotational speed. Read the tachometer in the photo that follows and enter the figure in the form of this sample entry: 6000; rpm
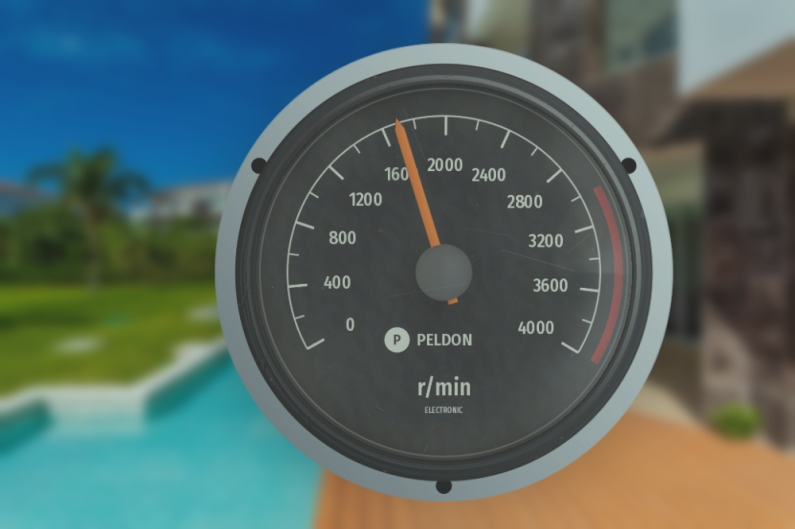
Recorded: 1700; rpm
